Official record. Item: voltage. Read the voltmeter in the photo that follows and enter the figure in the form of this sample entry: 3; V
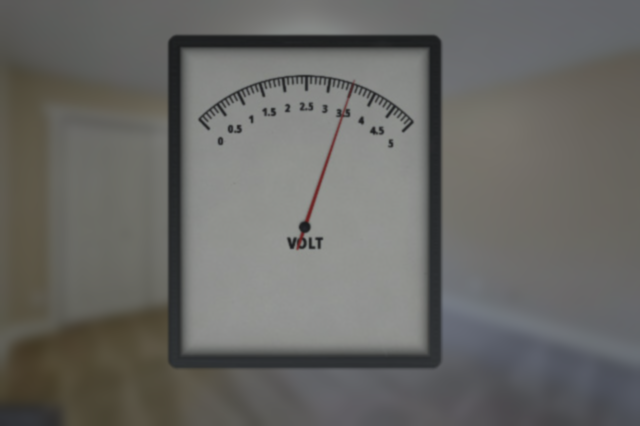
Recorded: 3.5; V
